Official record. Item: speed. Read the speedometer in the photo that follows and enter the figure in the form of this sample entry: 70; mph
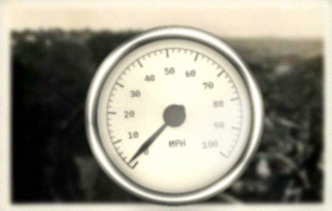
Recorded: 2; mph
